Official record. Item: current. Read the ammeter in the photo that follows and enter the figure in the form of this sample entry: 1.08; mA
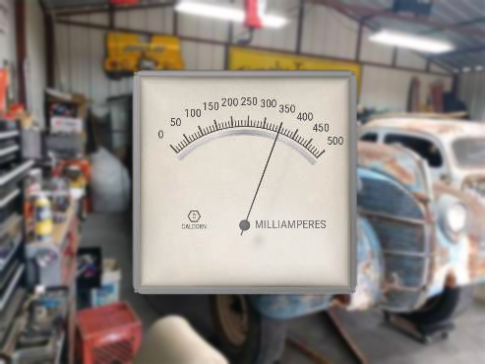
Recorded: 350; mA
